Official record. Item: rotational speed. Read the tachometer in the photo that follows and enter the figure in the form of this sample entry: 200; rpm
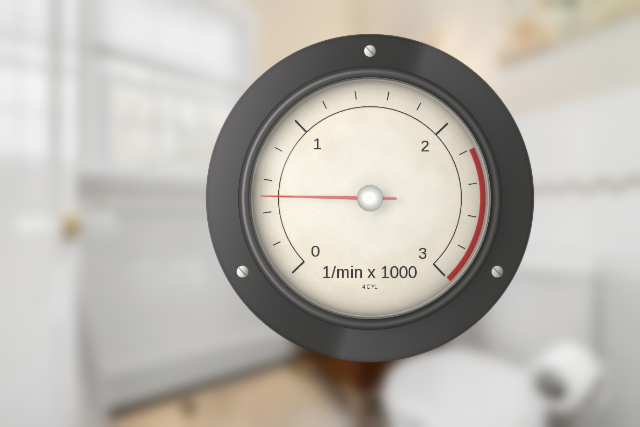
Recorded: 500; rpm
